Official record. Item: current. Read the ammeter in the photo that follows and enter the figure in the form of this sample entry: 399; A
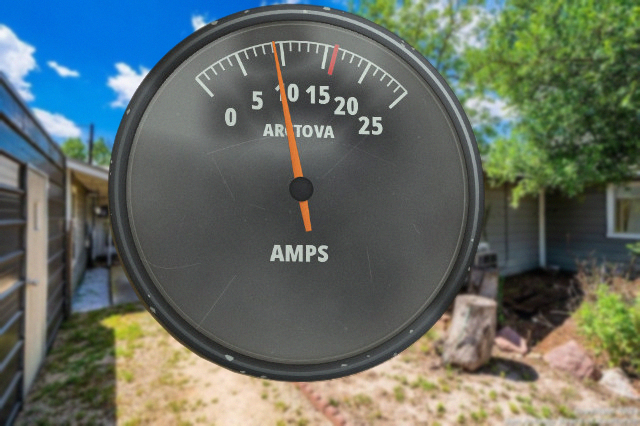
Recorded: 9; A
